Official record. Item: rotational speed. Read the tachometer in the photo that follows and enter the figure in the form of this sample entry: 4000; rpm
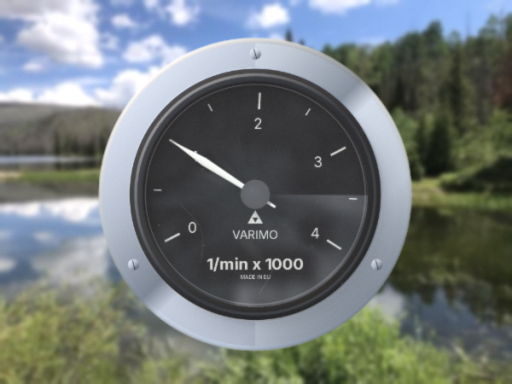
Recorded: 1000; rpm
